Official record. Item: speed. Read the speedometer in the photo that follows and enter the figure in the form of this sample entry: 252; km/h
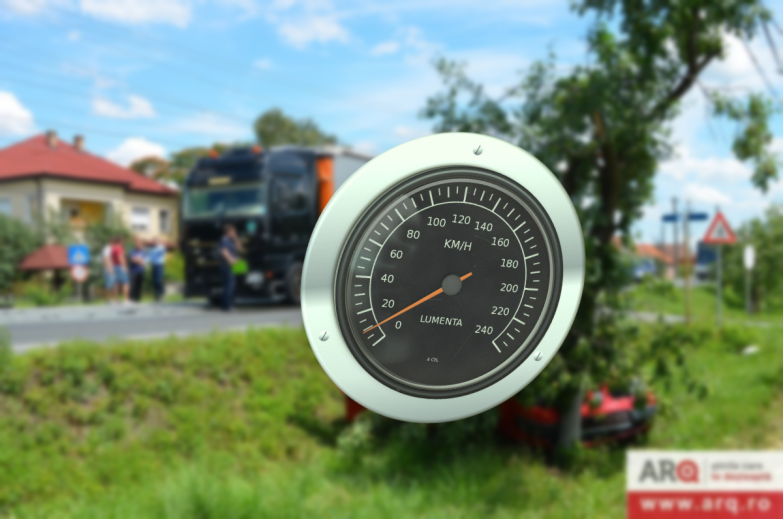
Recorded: 10; km/h
